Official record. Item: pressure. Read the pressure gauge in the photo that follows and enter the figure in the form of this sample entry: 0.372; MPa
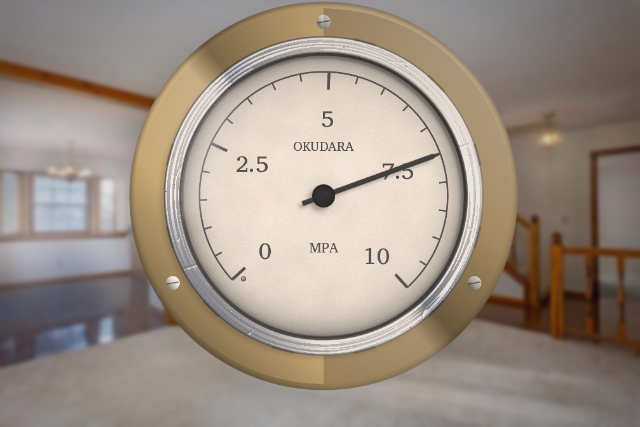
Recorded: 7.5; MPa
